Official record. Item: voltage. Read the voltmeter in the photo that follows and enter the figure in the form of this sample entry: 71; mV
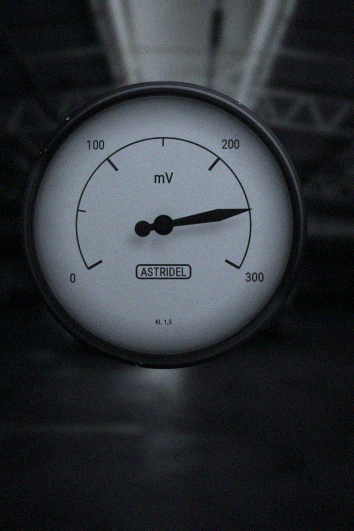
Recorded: 250; mV
